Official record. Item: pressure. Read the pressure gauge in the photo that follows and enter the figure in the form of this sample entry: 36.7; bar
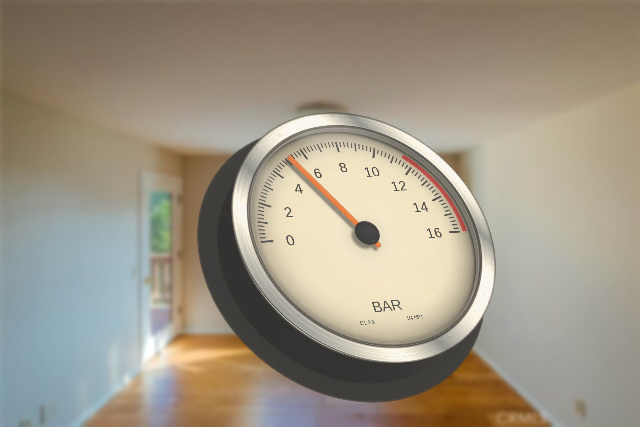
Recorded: 5; bar
